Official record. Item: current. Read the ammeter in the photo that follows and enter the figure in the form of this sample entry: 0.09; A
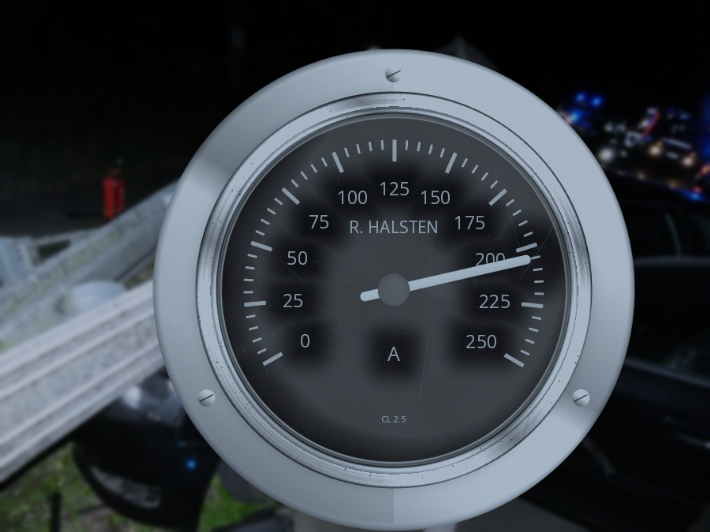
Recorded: 205; A
